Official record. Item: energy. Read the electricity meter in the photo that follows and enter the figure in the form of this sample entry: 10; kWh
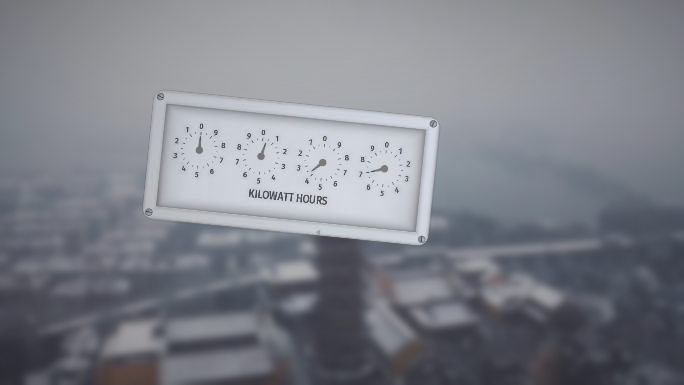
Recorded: 37; kWh
